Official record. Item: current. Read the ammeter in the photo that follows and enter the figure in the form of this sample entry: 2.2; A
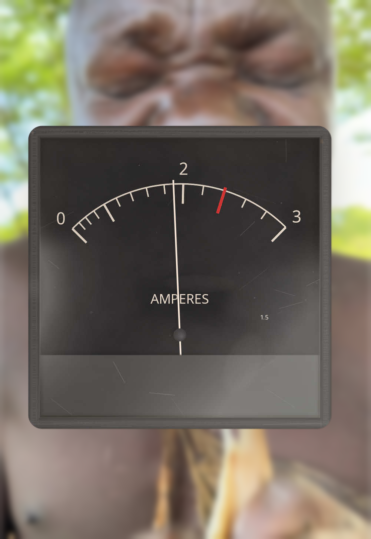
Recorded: 1.9; A
